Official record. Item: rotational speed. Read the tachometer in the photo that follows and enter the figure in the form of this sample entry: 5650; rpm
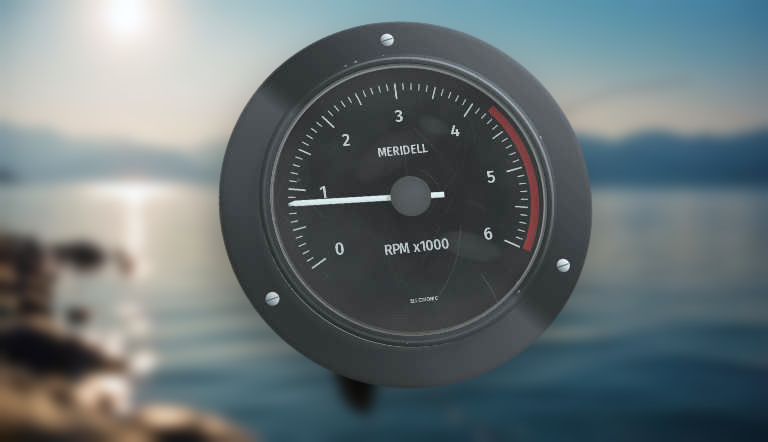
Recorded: 800; rpm
